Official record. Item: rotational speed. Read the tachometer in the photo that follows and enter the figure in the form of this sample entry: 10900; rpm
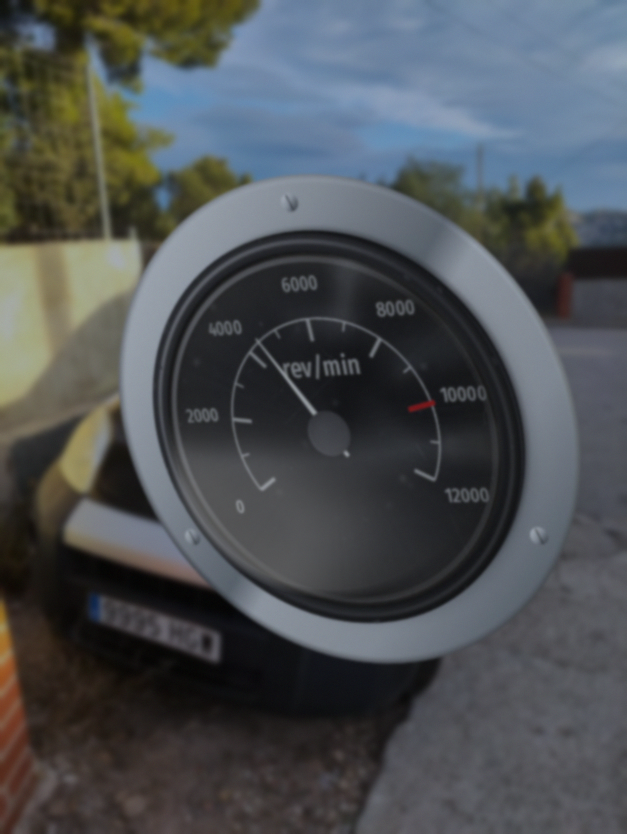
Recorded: 4500; rpm
